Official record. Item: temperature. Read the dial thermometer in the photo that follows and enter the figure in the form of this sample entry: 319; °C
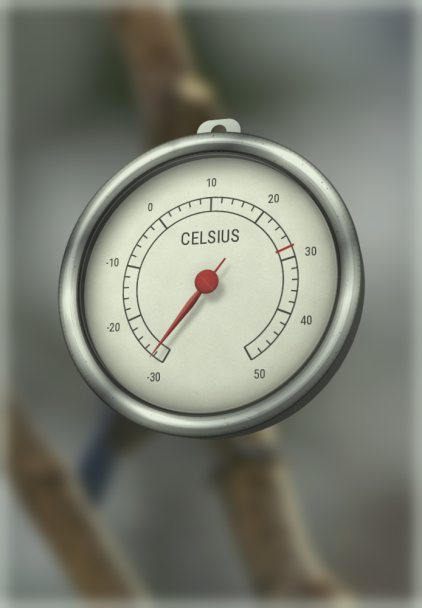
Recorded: -28; °C
